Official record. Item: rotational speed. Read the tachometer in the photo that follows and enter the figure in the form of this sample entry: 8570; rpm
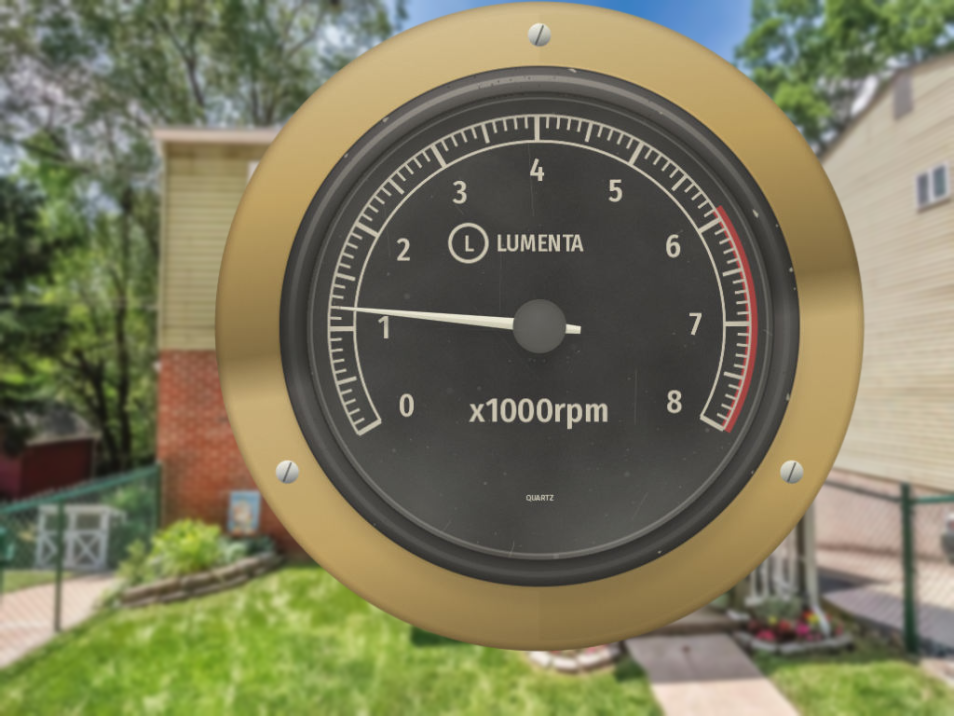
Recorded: 1200; rpm
